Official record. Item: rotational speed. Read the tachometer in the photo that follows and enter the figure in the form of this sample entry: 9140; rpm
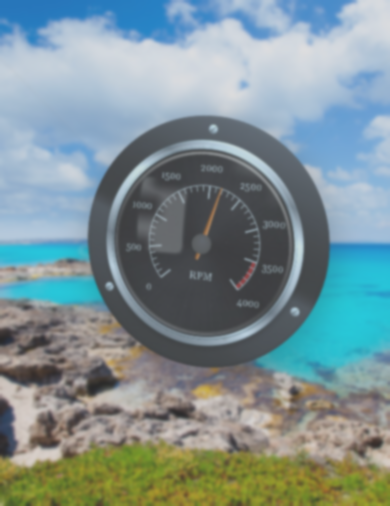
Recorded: 2200; rpm
